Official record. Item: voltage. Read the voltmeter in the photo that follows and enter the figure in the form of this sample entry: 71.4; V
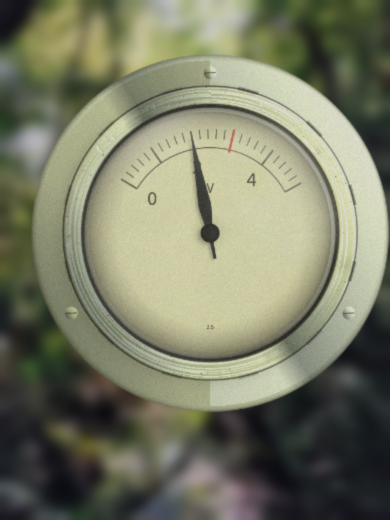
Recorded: 2; V
